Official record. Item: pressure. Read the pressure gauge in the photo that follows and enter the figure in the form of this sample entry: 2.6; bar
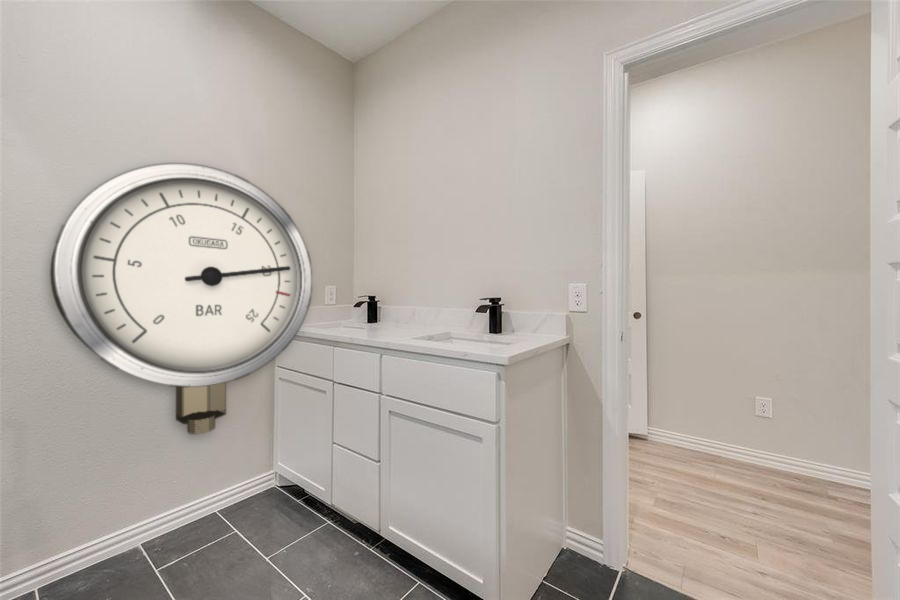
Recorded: 20; bar
